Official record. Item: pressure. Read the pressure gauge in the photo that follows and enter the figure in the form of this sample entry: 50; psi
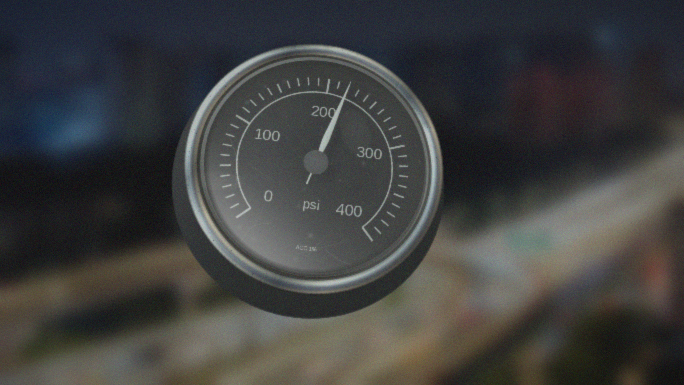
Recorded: 220; psi
